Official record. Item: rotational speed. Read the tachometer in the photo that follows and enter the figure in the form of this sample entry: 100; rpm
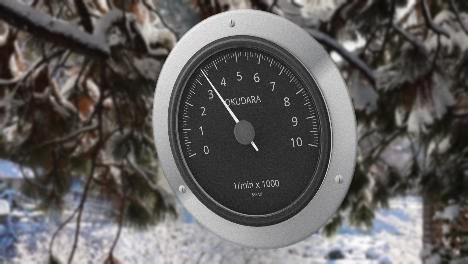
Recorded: 3500; rpm
